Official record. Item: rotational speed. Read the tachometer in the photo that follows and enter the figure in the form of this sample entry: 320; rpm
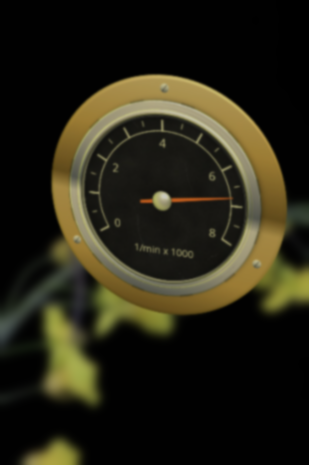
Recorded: 6750; rpm
